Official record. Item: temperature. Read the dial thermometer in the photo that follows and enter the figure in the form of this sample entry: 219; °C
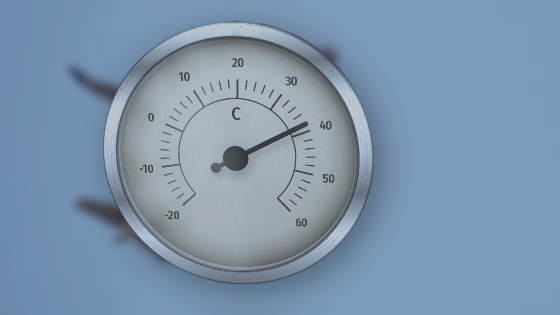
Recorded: 38; °C
